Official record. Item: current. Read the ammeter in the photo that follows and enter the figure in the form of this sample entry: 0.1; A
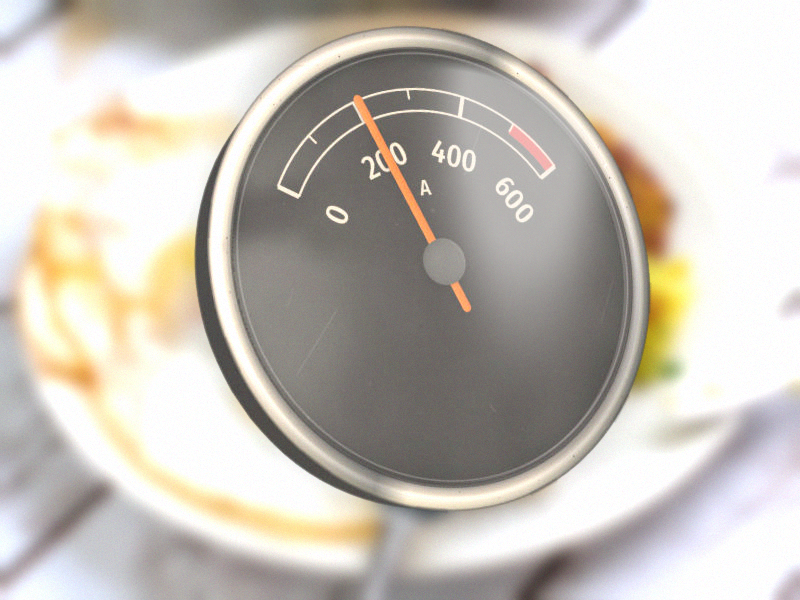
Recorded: 200; A
